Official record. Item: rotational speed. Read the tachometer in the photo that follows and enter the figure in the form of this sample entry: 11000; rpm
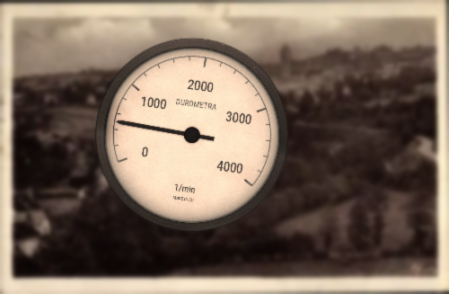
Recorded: 500; rpm
